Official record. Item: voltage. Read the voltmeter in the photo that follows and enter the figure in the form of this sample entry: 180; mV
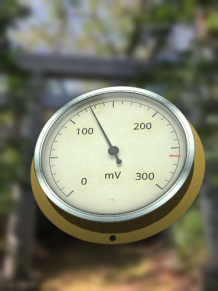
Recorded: 125; mV
